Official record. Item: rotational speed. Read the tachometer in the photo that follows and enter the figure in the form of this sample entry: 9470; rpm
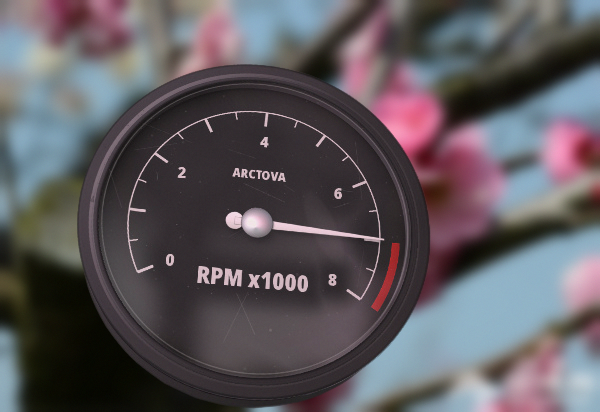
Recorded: 7000; rpm
